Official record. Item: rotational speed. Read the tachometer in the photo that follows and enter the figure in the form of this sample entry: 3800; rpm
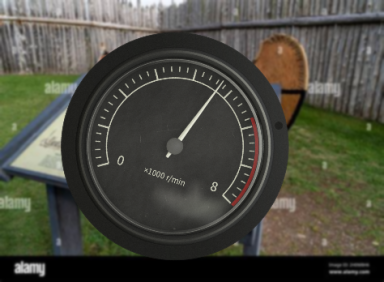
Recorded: 4700; rpm
